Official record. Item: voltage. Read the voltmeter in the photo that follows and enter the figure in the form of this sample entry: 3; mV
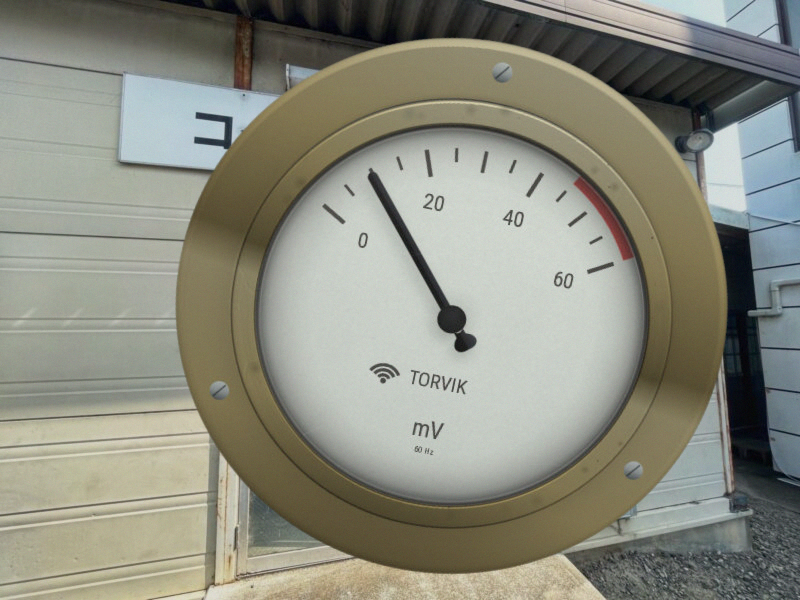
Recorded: 10; mV
